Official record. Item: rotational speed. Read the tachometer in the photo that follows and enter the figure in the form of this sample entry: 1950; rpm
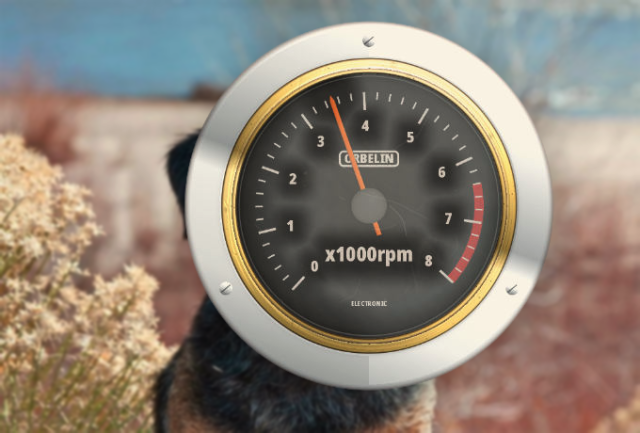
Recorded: 3500; rpm
